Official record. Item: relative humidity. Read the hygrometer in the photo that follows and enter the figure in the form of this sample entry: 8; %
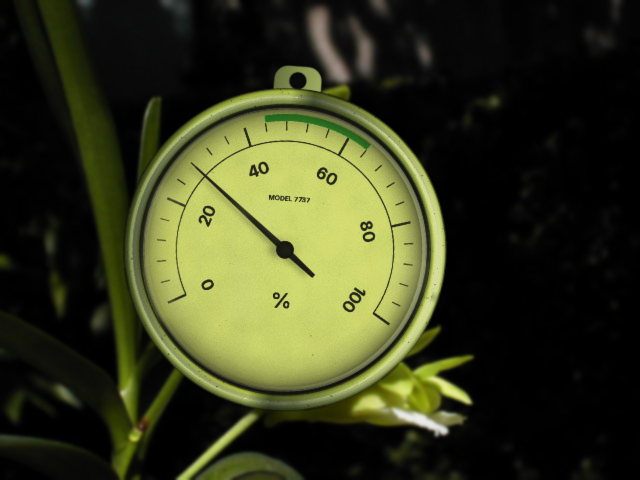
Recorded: 28; %
